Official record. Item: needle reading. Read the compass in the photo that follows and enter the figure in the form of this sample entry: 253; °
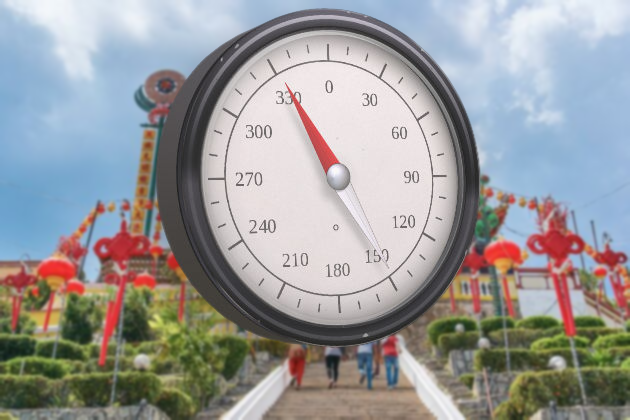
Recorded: 330; °
